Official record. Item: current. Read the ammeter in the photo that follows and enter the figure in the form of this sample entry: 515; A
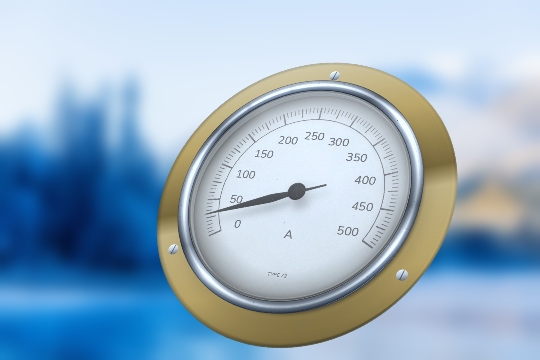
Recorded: 25; A
